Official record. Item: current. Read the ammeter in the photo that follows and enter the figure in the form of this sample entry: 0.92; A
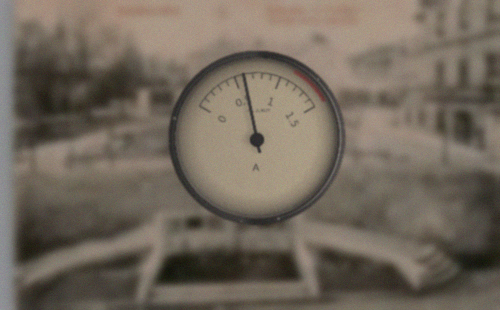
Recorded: 0.6; A
